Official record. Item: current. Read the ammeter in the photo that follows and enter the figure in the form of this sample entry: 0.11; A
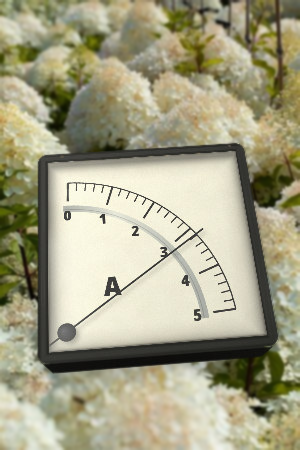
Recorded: 3.2; A
